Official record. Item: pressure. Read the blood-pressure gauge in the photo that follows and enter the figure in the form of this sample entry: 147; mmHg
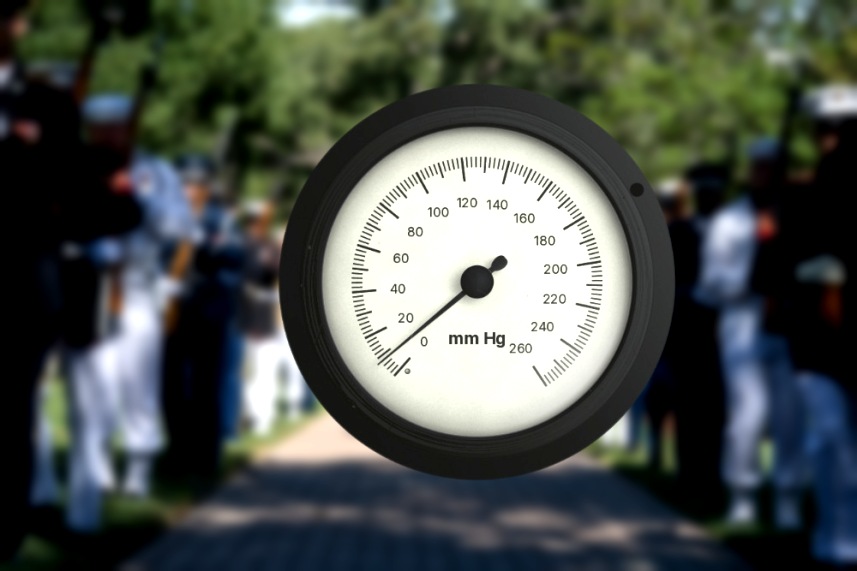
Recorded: 8; mmHg
